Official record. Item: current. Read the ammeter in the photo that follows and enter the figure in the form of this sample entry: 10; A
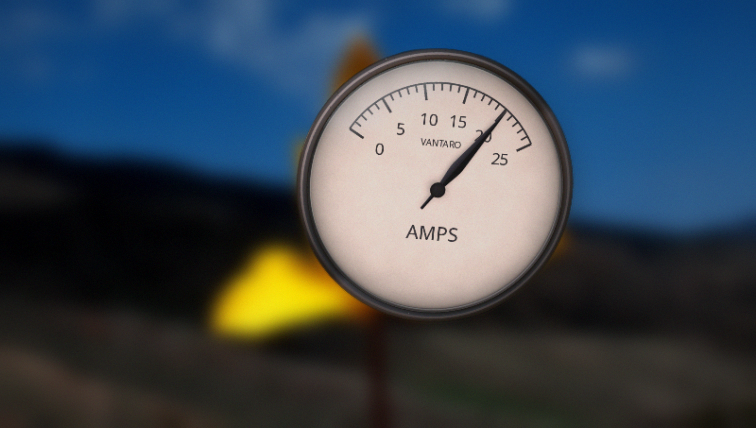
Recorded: 20; A
